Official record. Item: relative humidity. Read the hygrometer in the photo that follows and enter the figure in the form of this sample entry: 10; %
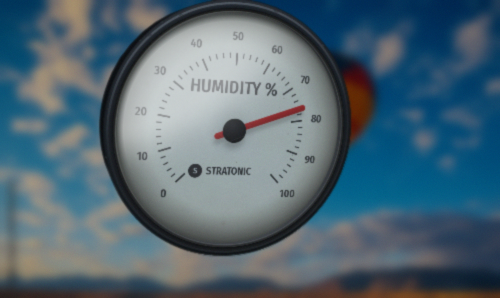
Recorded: 76; %
